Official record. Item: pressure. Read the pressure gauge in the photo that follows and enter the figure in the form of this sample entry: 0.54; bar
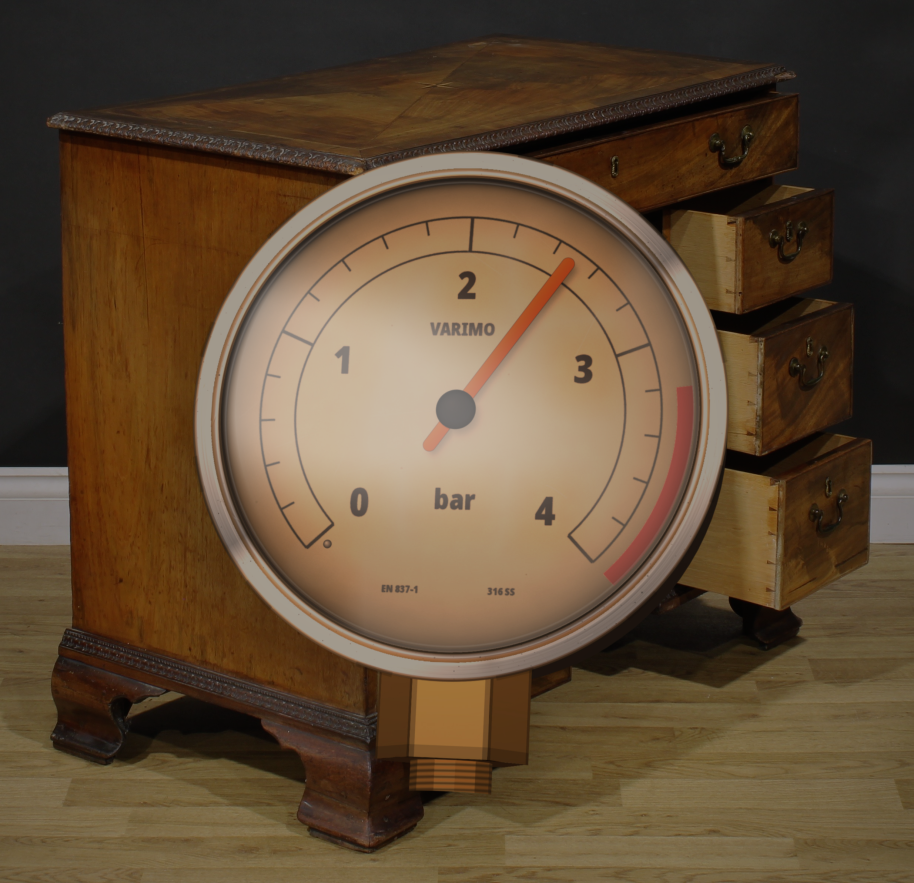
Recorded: 2.5; bar
